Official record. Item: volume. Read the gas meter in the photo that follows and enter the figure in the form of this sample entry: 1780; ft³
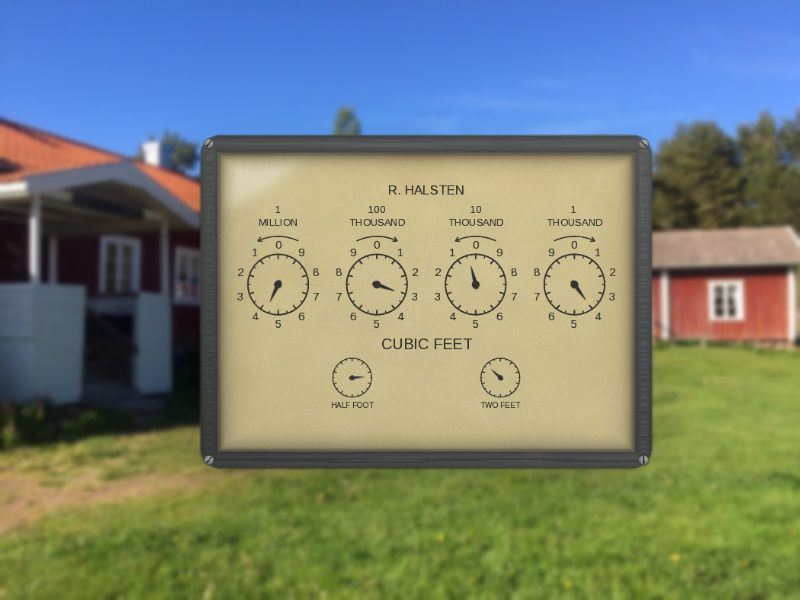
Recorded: 430400; ft³
